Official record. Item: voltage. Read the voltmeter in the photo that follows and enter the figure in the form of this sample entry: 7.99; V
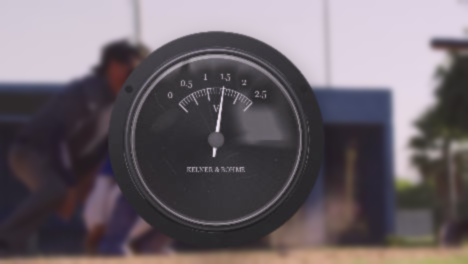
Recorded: 1.5; V
